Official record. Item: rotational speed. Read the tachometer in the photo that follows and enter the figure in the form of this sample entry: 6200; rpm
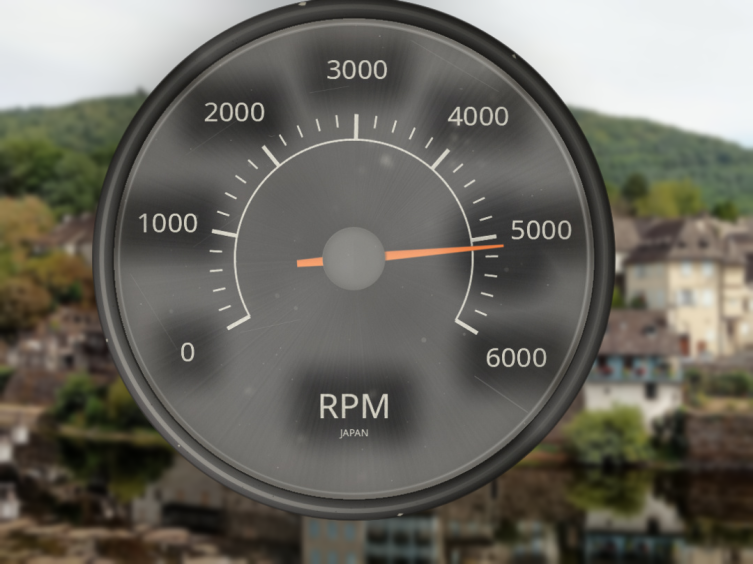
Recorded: 5100; rpm
